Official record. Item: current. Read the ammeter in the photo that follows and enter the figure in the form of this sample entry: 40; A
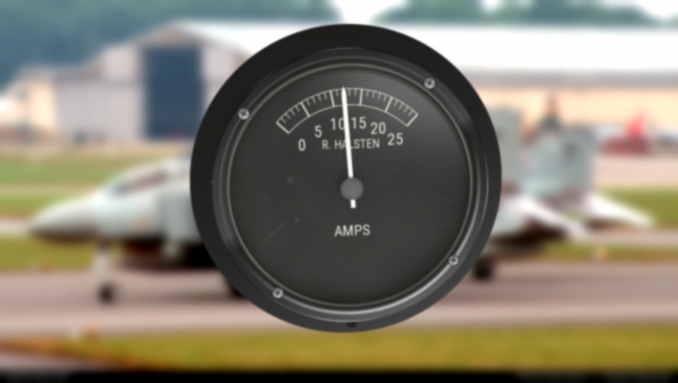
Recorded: 12; A
